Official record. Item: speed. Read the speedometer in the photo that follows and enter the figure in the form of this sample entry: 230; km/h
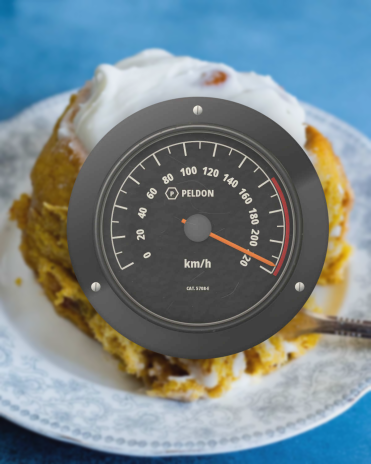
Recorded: 215; km/h
